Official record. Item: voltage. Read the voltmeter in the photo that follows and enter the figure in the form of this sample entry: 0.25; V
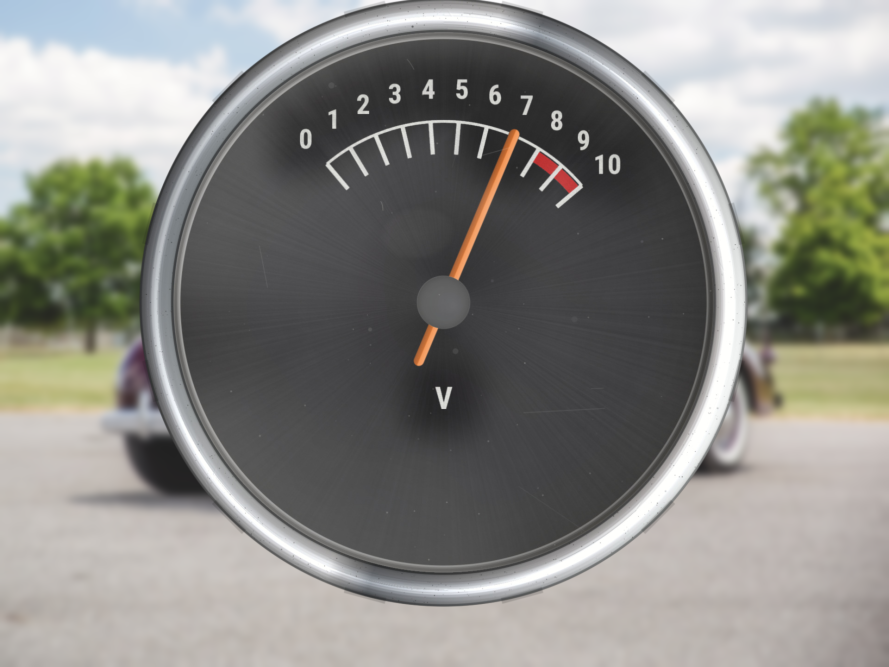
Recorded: 7; V
